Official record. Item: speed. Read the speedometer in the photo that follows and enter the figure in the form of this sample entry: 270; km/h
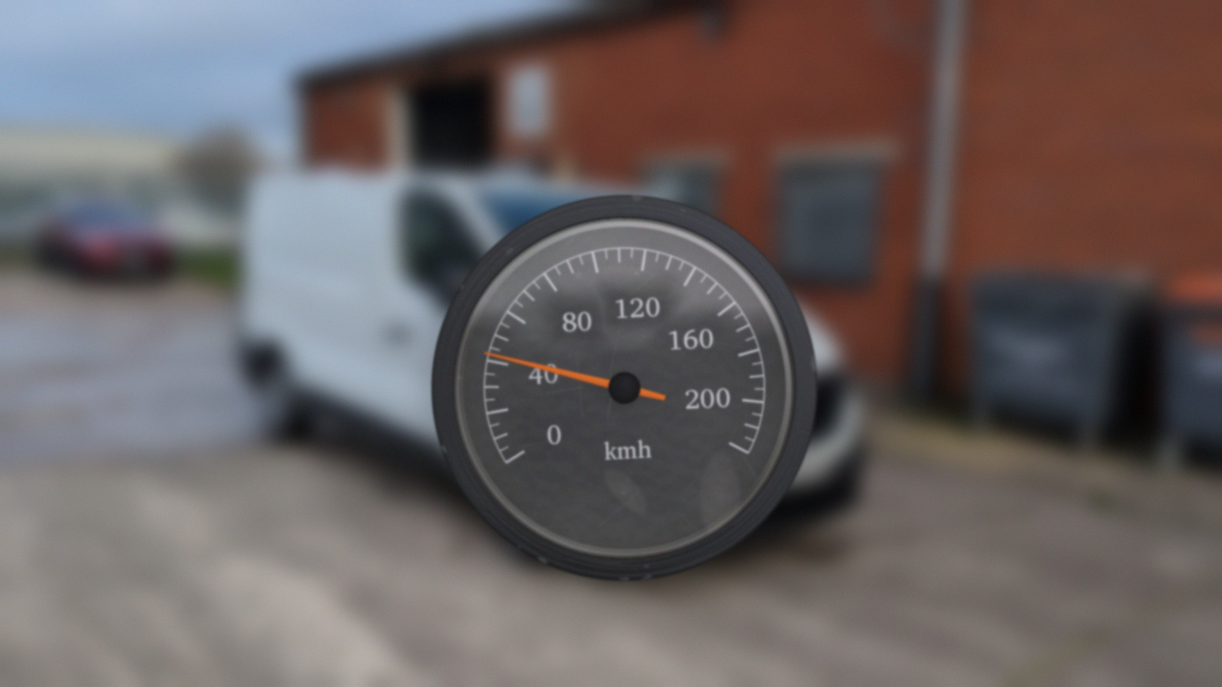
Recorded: 42.5; km/h
